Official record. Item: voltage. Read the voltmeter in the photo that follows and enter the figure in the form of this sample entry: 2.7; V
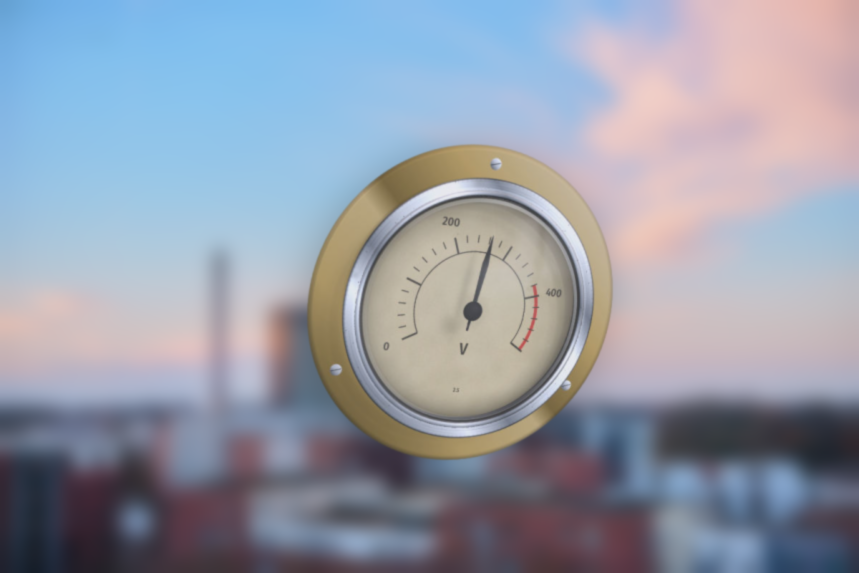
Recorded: 260; V
